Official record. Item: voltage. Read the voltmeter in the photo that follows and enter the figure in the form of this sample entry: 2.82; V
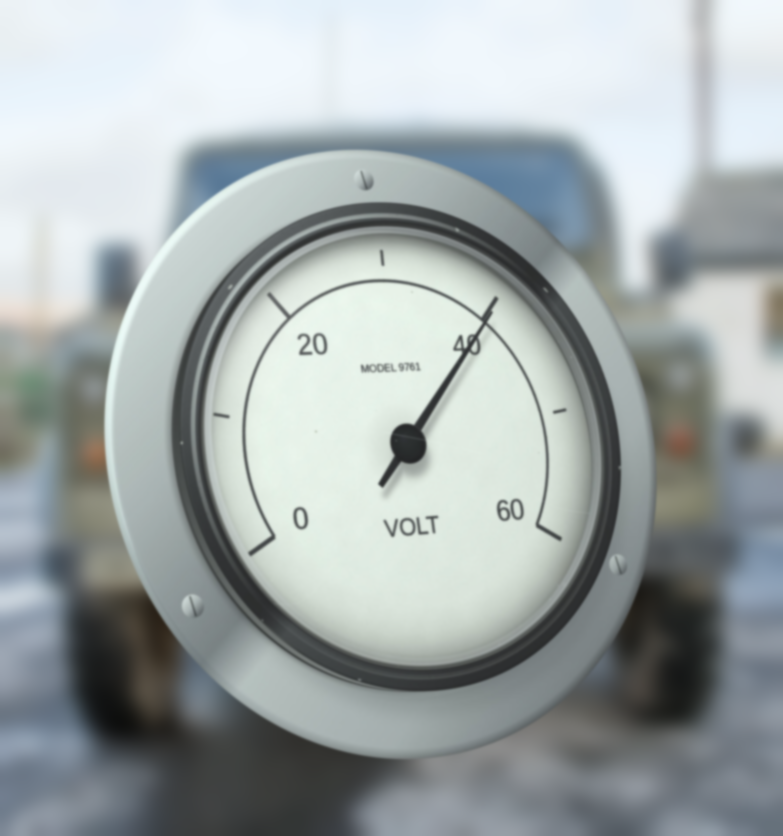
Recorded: 40; V
